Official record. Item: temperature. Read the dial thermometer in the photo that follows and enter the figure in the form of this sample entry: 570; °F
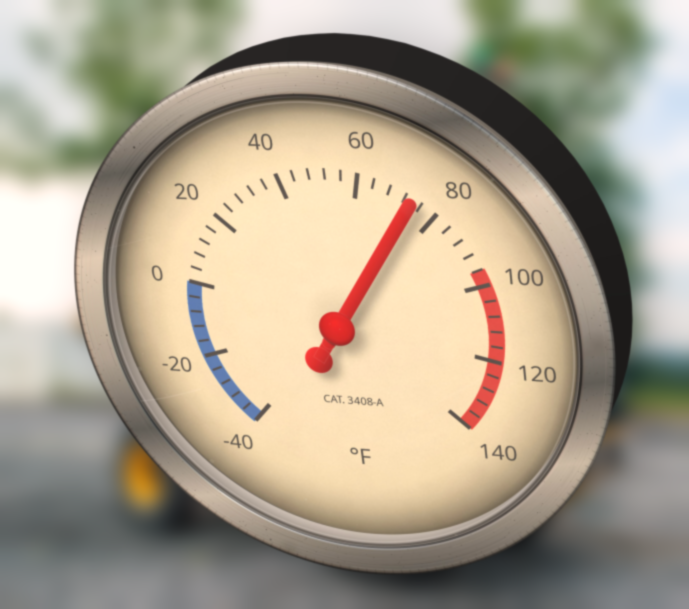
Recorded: 74; °F
